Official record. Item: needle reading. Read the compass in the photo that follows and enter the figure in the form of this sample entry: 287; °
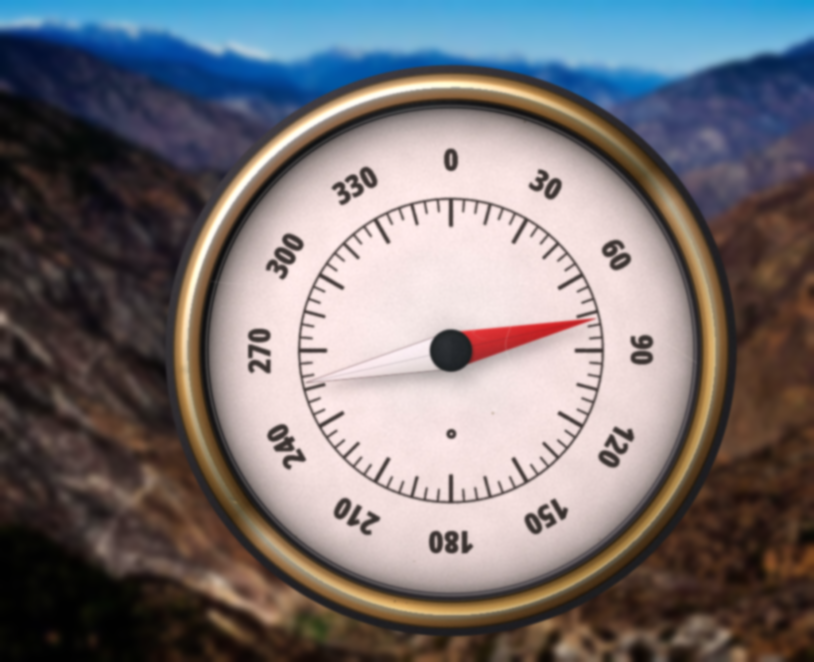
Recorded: 77.5; °
